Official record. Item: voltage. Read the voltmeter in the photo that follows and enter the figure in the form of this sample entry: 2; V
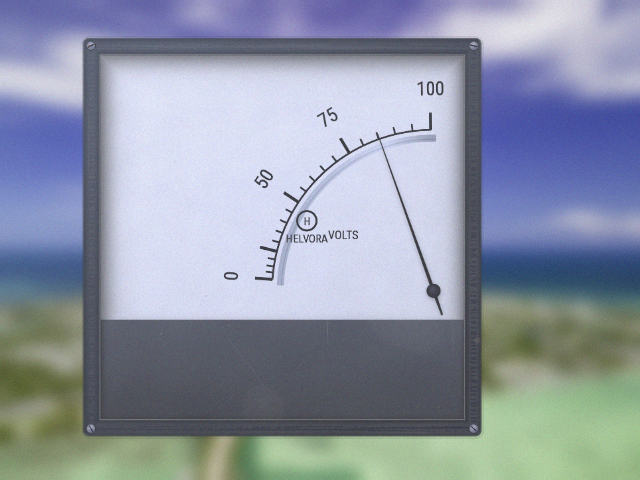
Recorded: 85; V
